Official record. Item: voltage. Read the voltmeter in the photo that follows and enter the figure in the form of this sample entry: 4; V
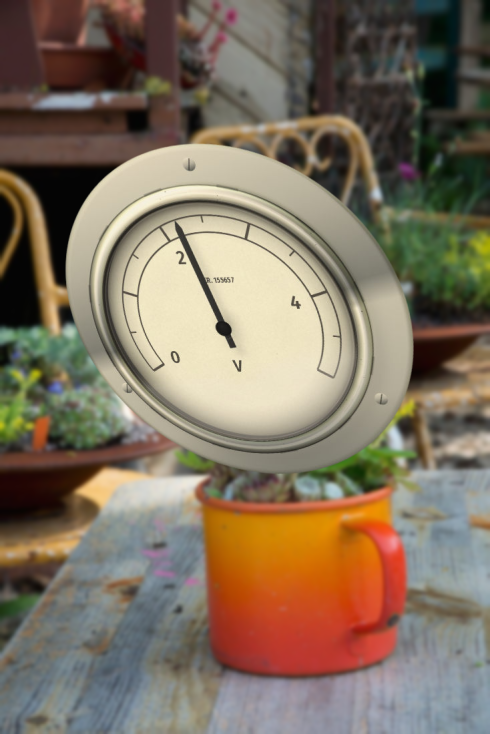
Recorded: 2.25; V
